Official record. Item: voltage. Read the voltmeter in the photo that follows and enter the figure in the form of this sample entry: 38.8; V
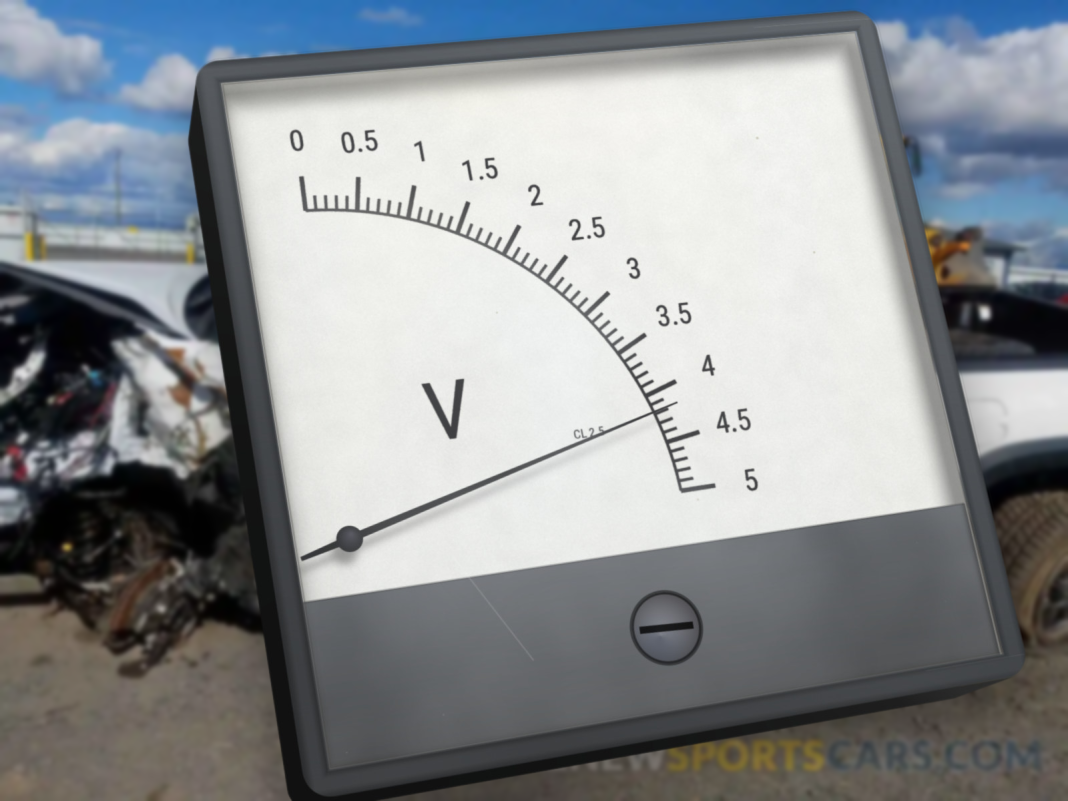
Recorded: 4.2; V
